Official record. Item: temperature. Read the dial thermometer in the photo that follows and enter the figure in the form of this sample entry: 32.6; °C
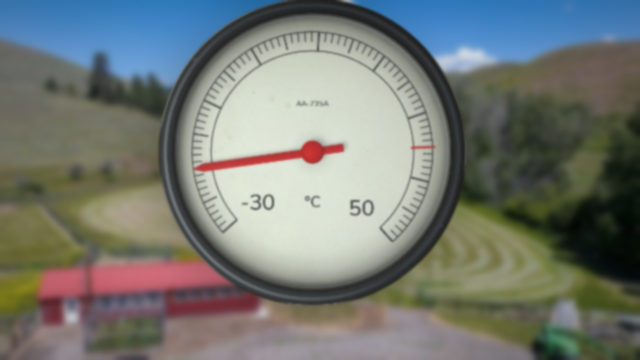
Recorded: -20; °C
